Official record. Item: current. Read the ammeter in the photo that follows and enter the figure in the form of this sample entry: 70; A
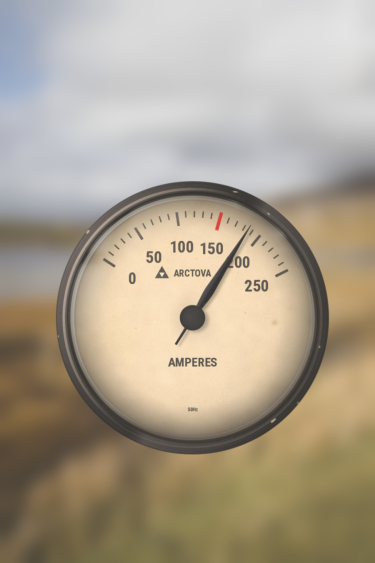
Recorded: 185; A
